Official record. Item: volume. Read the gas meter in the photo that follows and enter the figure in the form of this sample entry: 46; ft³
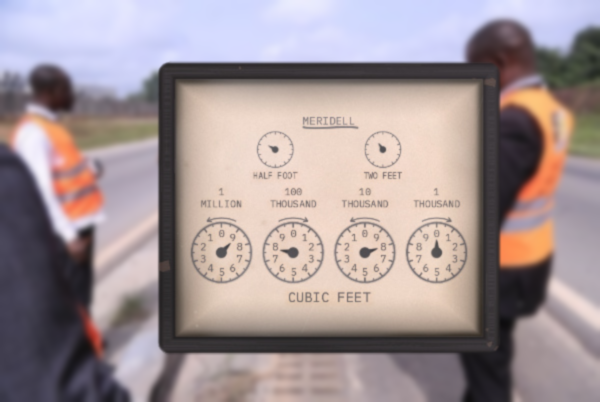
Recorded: 878000; ft³
